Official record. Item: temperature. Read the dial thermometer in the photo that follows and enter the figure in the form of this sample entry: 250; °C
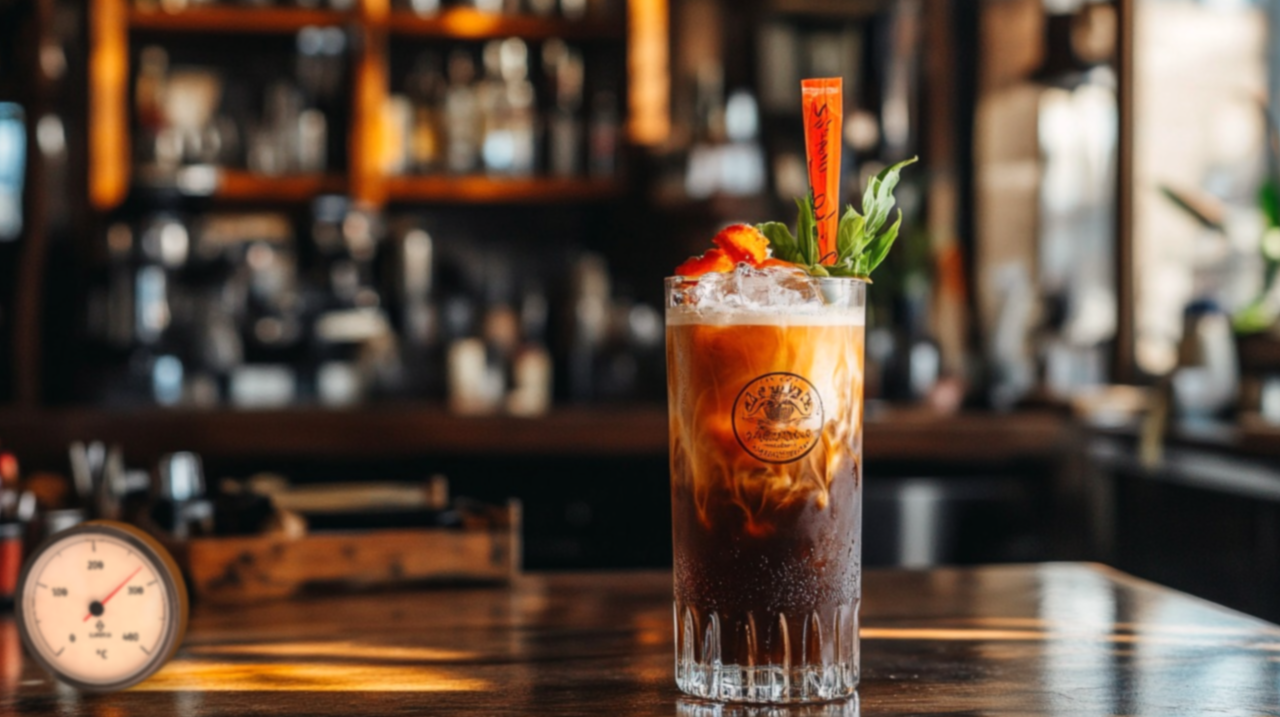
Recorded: 275; °C
